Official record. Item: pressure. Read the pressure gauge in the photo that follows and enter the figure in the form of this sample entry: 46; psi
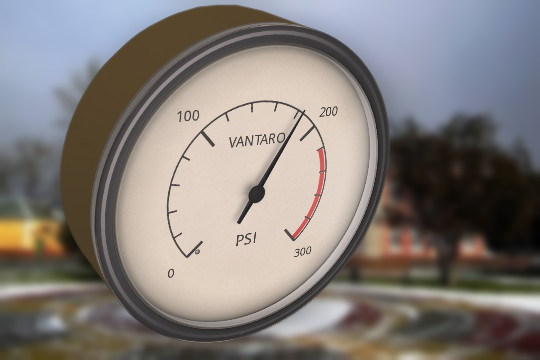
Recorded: 180; psi
